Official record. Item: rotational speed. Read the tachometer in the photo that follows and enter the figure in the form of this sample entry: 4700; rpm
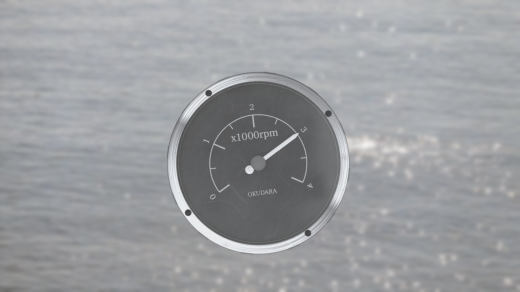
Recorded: 3000; rpm
